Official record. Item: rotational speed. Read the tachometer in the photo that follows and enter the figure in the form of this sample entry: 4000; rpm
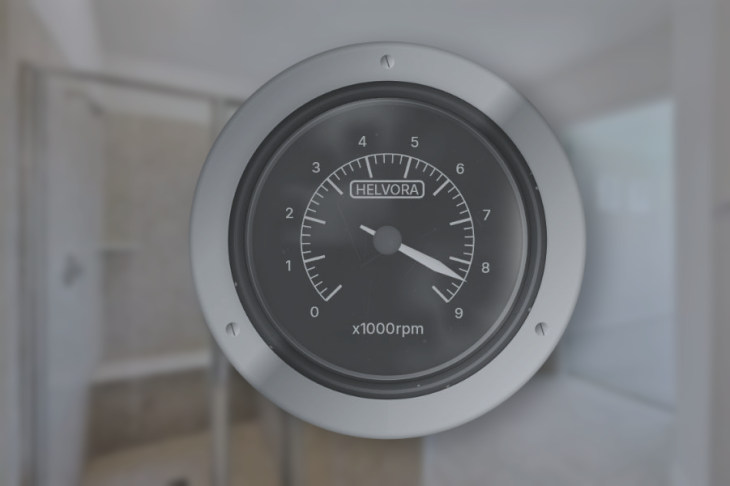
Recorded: 8400; rpm
